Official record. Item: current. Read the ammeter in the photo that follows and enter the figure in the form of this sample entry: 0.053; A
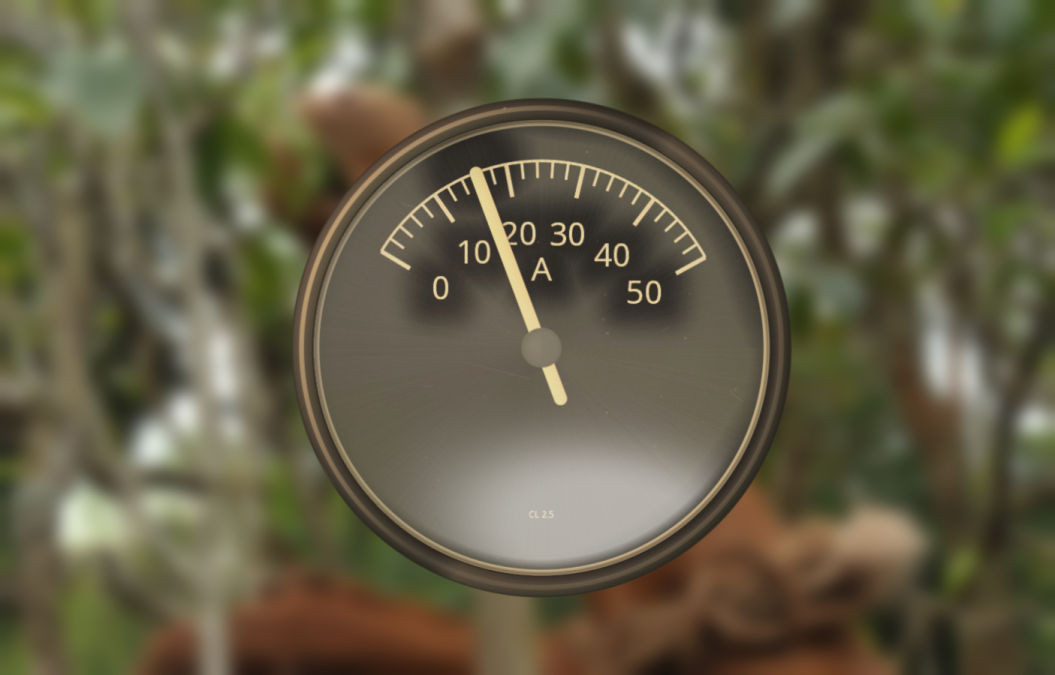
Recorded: 16; A
